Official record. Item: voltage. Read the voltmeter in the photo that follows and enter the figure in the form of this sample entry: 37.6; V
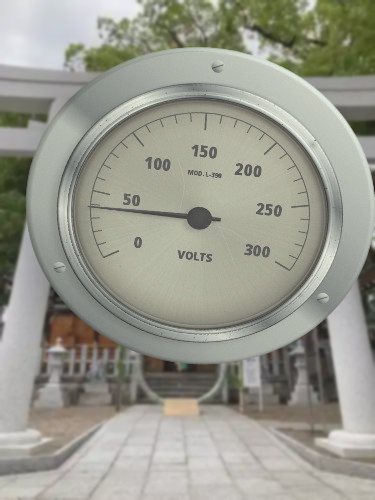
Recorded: 40; V
